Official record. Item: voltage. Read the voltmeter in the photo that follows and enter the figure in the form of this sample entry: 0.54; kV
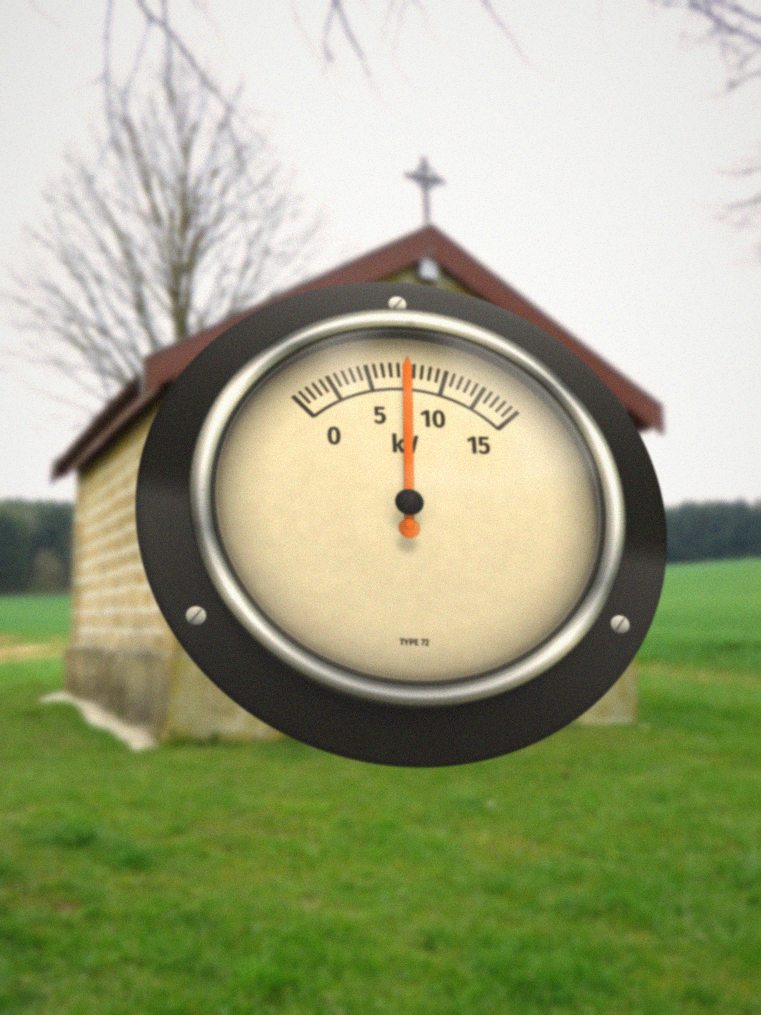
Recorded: 7.5; kV
